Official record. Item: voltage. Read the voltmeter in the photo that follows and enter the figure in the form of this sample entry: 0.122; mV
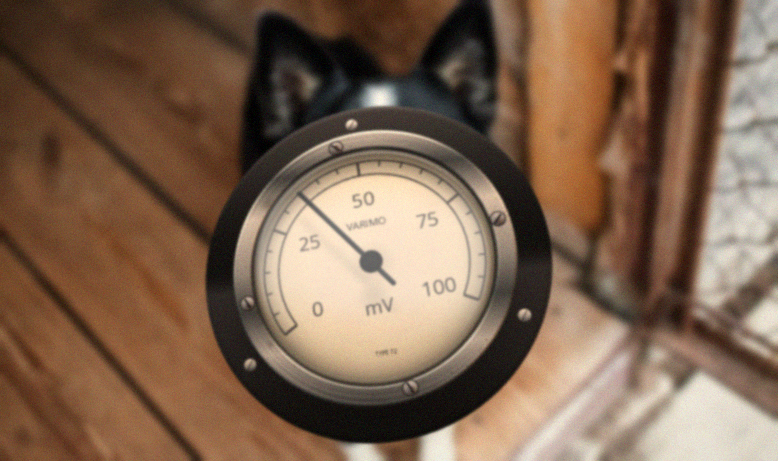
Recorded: 35; mV
